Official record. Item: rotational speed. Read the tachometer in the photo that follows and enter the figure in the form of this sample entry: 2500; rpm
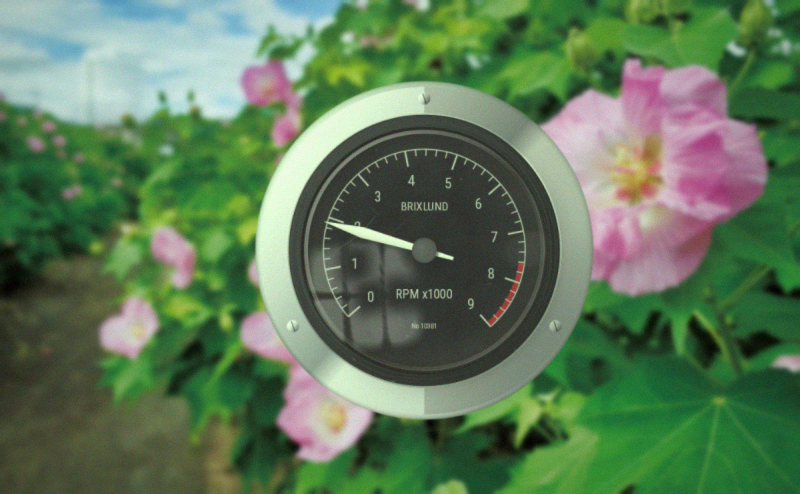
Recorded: 1900; rpm
